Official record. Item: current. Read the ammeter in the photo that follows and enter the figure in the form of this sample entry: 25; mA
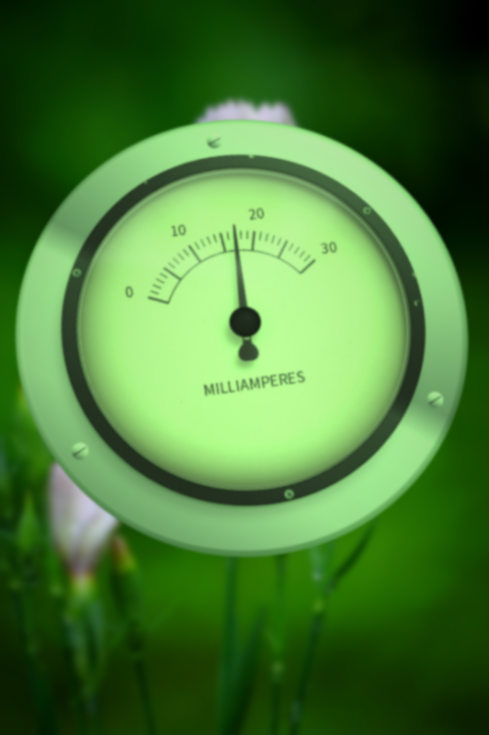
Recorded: 17; mA
